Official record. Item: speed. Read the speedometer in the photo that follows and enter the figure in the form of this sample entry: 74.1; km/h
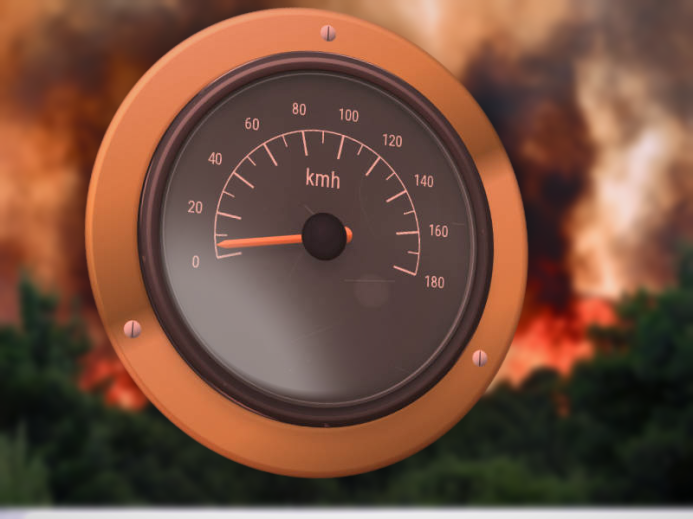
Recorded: 5; km/h
